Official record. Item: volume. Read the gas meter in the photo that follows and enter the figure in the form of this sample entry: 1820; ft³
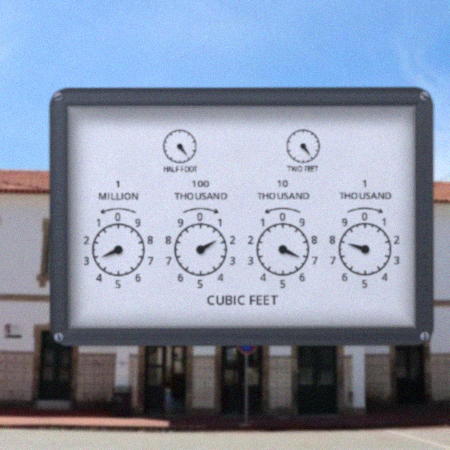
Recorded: 316800; ft³
